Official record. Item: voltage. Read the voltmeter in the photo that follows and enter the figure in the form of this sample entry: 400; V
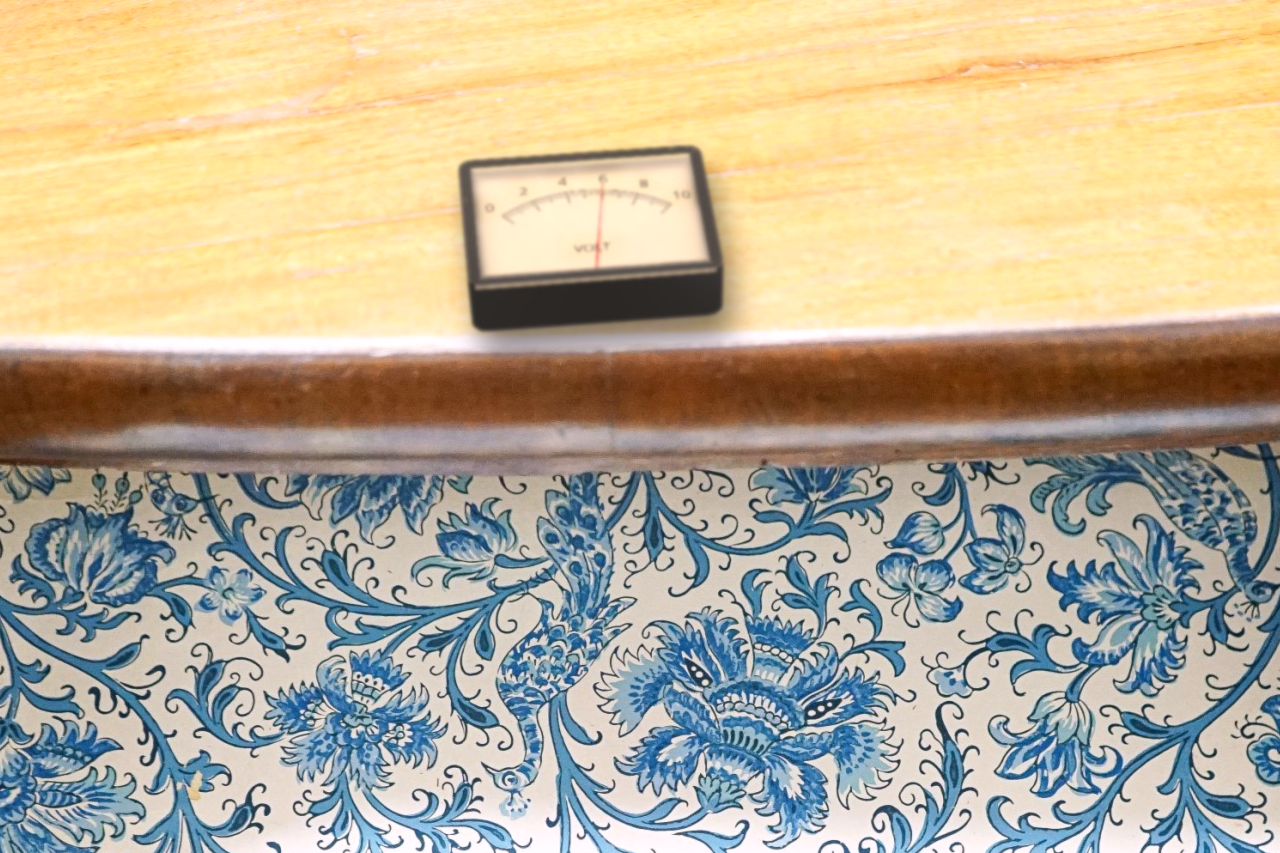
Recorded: 6; V
